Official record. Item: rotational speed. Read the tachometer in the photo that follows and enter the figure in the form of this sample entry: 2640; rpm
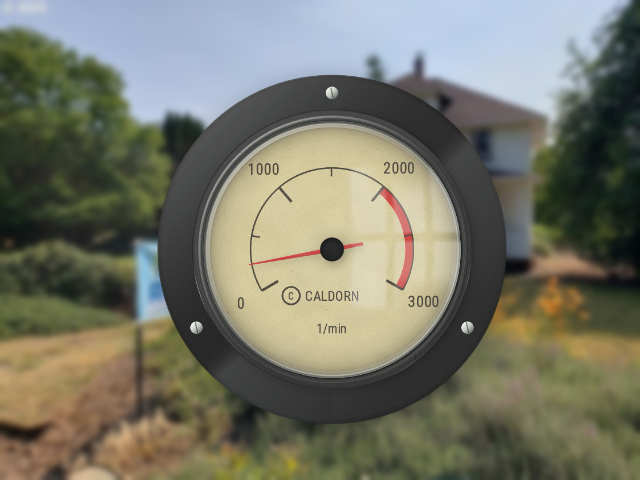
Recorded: 250; rpm
